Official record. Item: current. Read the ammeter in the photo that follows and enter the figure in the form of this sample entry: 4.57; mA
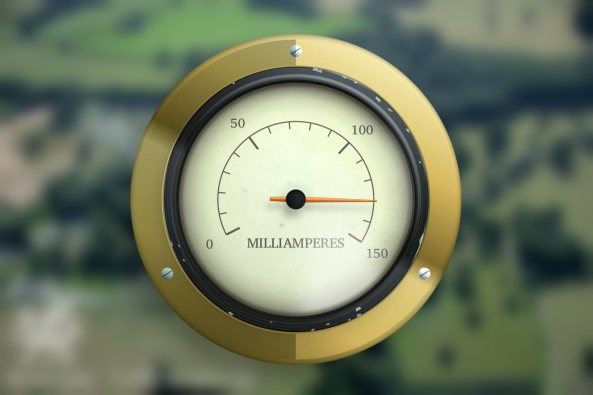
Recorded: 130; mA
